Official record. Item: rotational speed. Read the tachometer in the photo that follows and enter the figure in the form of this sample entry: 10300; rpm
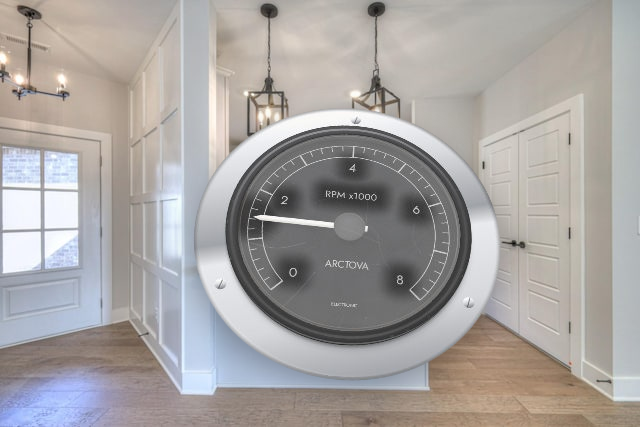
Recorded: 1400; rpm
